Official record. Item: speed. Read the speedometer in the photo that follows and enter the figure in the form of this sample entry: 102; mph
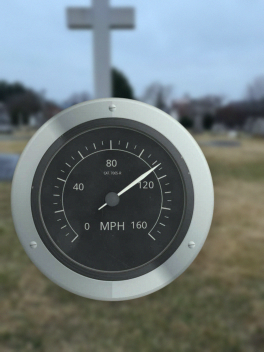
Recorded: 112.5; mph
